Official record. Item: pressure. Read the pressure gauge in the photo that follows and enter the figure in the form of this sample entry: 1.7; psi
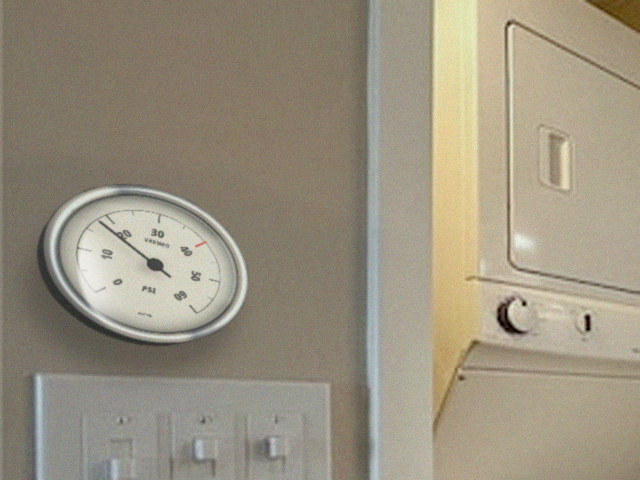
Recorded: 17.5; psi
